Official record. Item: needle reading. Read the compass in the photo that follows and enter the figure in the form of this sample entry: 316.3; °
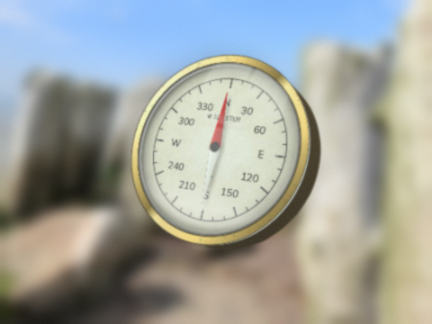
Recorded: 0; °
